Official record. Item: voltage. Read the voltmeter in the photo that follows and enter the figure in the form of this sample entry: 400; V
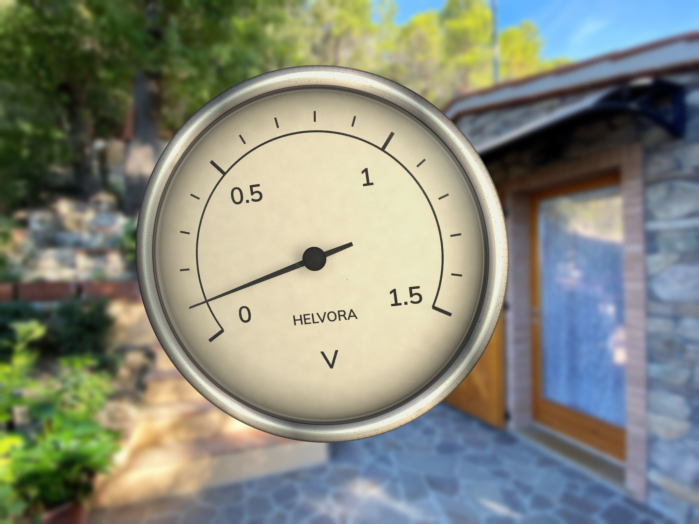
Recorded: 0.1; V
